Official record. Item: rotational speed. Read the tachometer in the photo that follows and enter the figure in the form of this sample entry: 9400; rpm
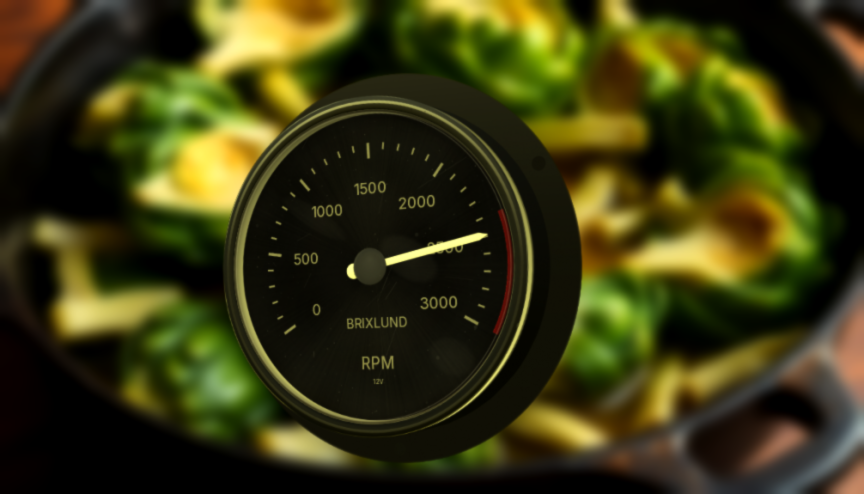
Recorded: 2500; rpm
